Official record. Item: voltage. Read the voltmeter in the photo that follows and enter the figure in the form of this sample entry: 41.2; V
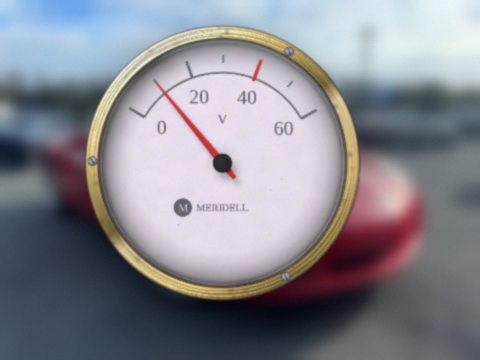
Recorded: 10; V
